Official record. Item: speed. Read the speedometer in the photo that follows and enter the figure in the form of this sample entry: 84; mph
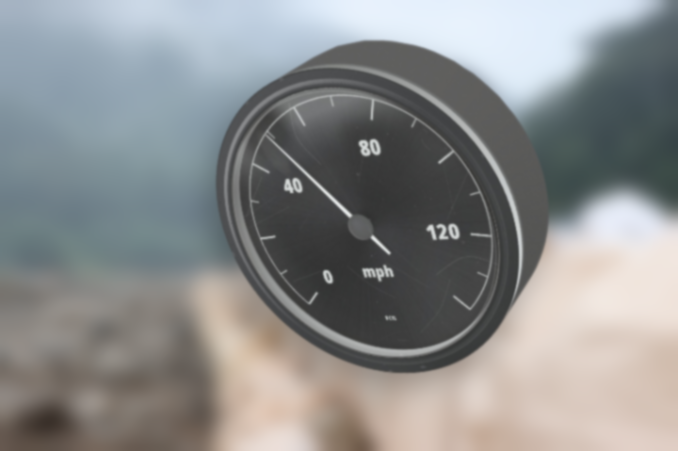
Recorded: 50; mph
